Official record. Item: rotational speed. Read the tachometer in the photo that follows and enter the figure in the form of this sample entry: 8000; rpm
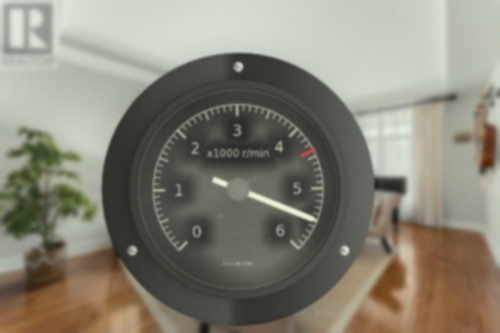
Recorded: 5500; rpm
